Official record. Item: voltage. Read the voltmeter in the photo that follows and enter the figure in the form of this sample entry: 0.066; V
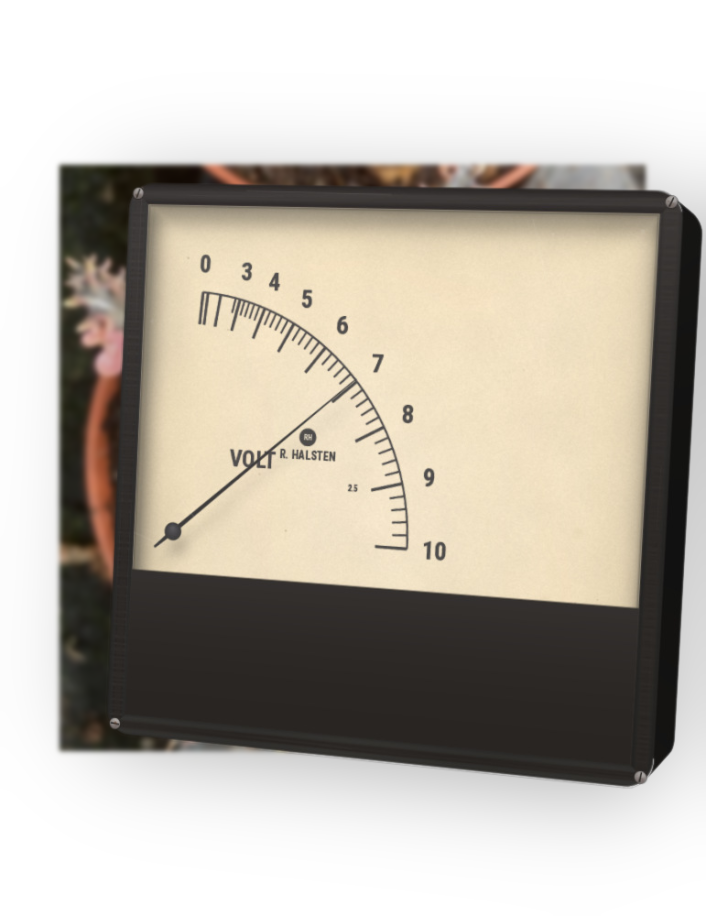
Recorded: 7; V
